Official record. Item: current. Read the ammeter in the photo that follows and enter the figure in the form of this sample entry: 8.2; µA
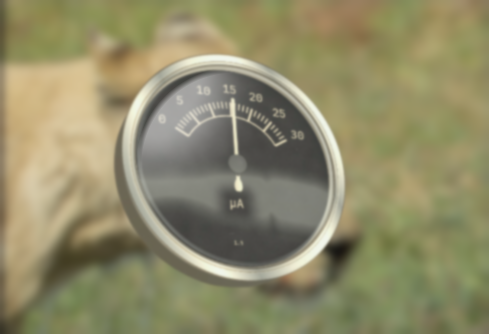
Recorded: 15; µA
